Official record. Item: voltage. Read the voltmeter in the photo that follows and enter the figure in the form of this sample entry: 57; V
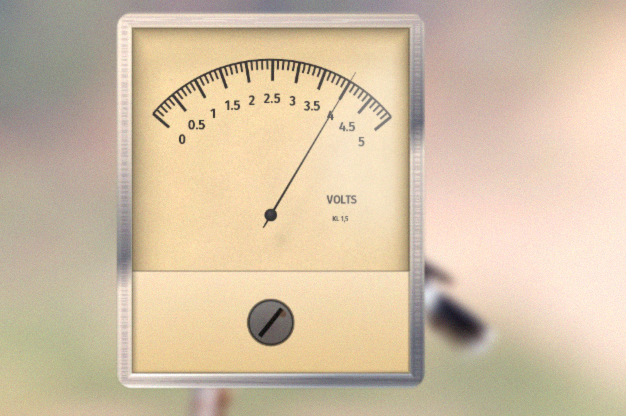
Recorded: 4; V
